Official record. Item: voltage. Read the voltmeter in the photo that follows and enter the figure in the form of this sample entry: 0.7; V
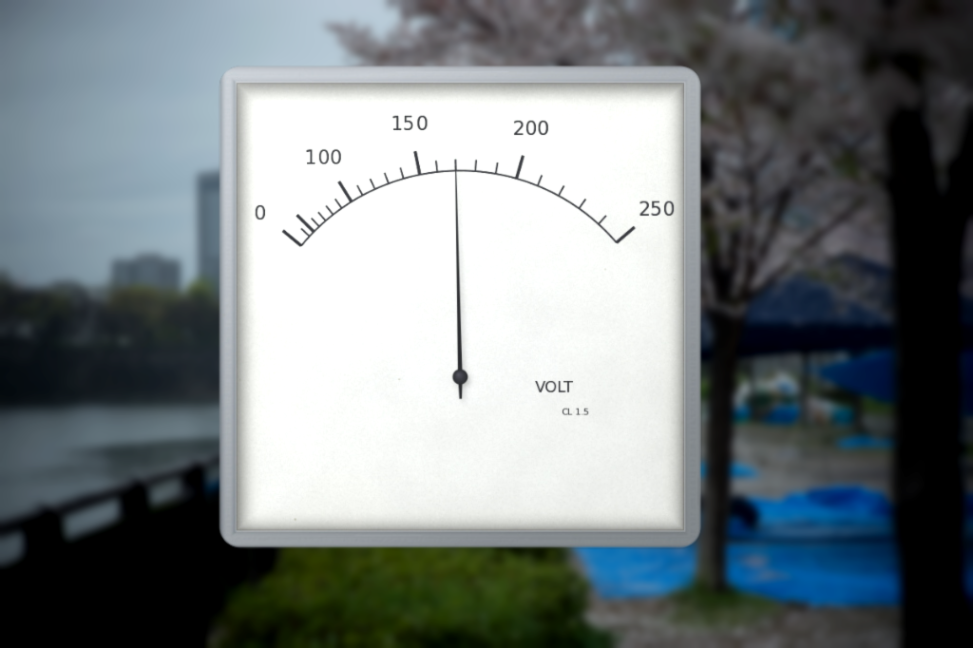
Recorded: 170; V
